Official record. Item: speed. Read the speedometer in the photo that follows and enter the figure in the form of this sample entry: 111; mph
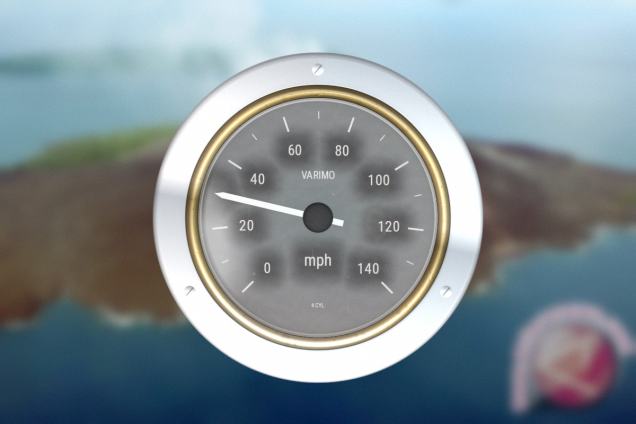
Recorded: 30; mph
